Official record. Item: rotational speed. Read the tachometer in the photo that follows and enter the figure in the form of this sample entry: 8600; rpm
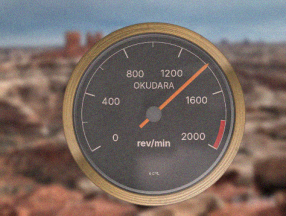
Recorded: 1400; rpm
